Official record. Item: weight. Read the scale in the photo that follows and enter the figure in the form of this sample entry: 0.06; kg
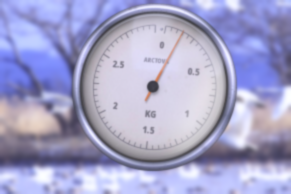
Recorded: 0.15; kg
